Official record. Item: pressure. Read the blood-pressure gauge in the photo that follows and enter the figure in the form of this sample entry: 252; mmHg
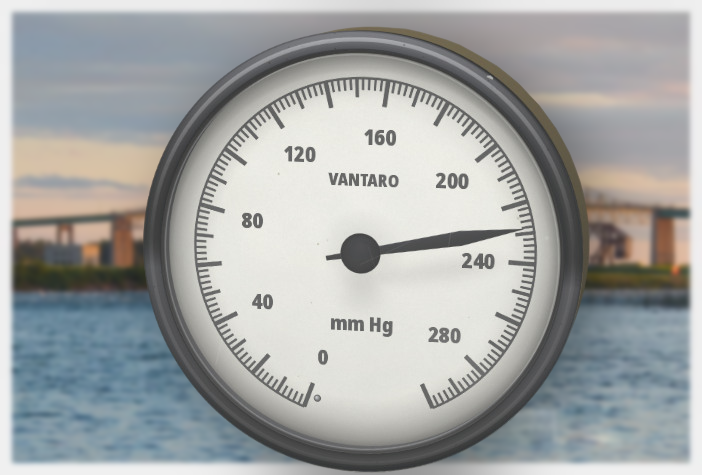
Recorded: 228; mmHg
